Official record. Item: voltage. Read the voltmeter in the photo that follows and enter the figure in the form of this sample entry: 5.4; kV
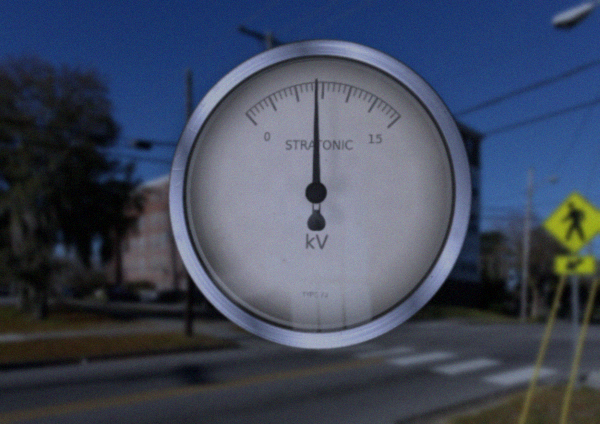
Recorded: 7; kV
